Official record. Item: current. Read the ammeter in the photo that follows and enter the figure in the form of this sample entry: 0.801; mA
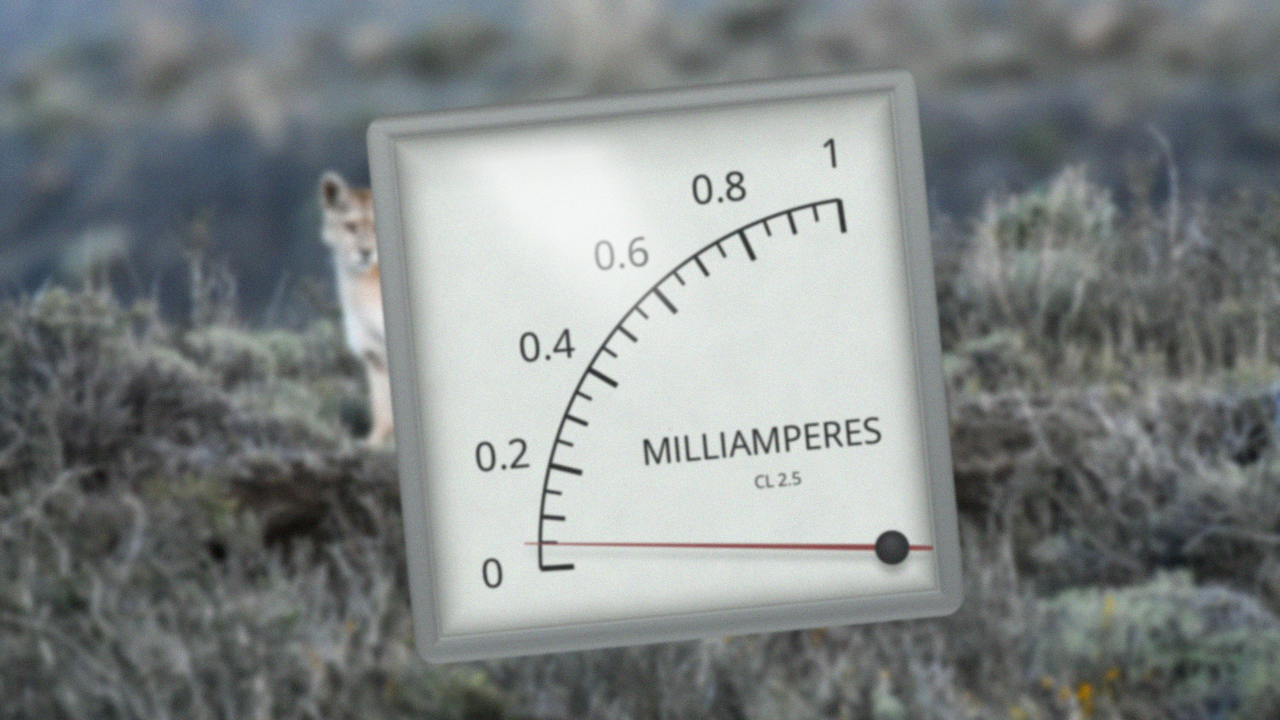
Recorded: 0.05; mA
